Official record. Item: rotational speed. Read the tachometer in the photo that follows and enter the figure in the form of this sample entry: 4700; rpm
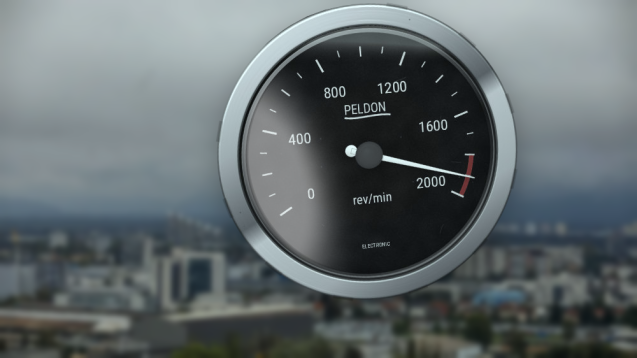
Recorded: 1900; rpm
